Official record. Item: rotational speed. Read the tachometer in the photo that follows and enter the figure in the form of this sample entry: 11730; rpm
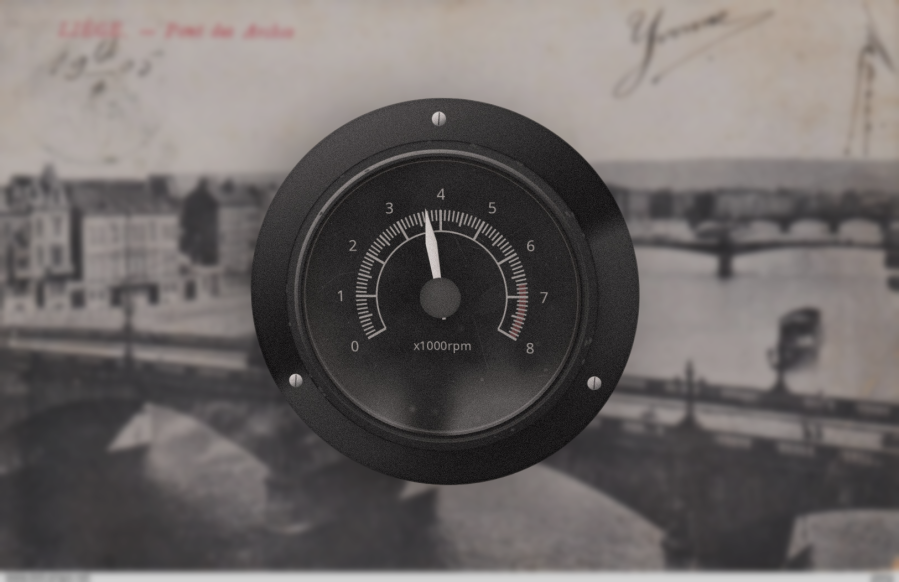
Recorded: 3700; rpm
